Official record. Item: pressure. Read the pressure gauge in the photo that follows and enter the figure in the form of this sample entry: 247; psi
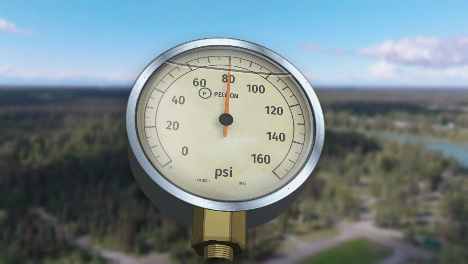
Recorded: 80; psi
